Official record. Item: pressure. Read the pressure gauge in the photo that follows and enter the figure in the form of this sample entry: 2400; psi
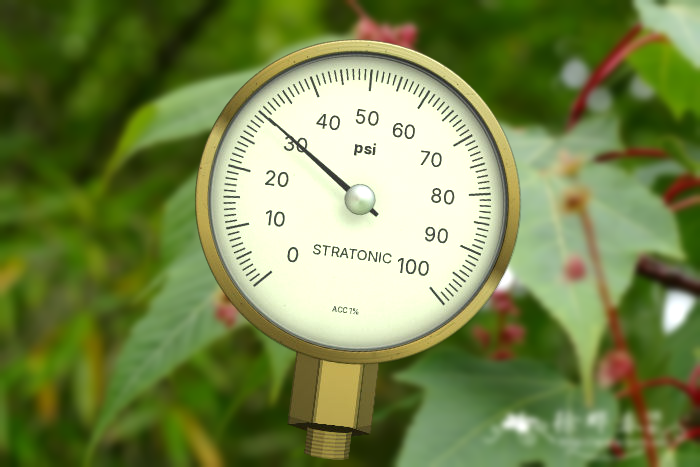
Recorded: 30; psi
